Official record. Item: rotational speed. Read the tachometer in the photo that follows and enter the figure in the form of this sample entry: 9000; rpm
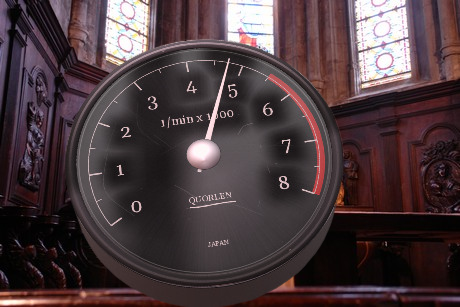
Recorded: 4750; rpm
